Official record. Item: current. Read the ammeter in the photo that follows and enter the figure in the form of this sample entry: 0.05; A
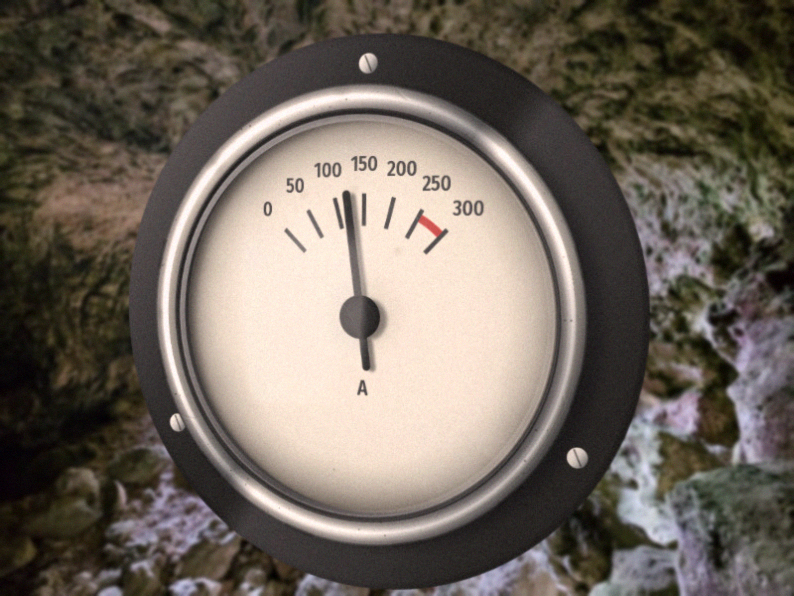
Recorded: 125; A
